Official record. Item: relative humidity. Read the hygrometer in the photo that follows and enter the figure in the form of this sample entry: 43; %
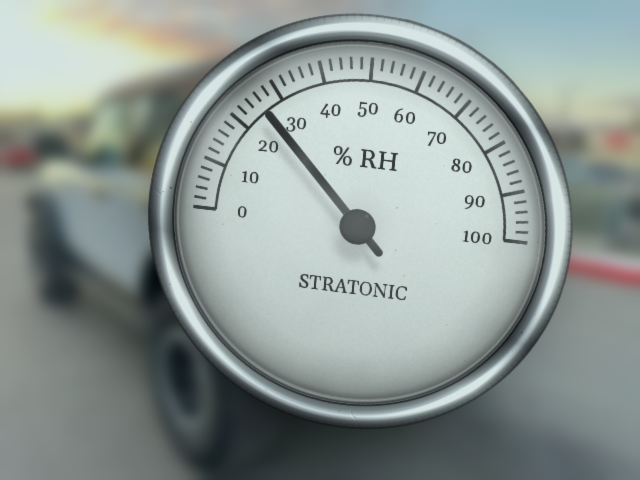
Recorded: 26; %
